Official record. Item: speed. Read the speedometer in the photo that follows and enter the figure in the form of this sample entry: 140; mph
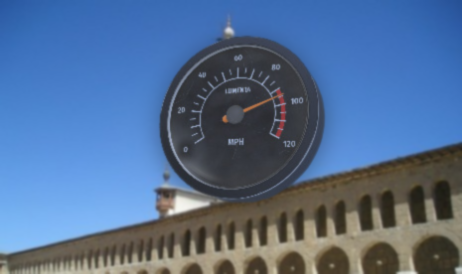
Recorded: 95; mph
